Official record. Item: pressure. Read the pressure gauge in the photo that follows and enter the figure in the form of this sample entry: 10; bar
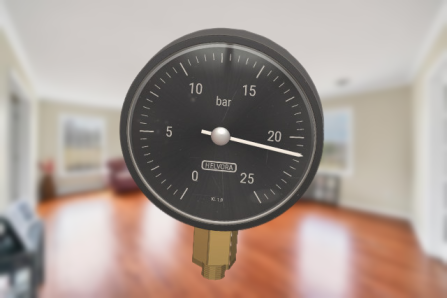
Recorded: 21; bar
